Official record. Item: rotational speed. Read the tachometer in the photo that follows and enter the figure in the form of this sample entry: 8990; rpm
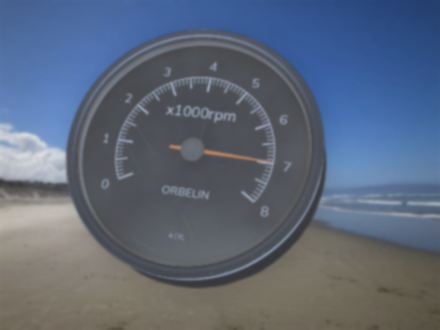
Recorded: 7000; rpm
